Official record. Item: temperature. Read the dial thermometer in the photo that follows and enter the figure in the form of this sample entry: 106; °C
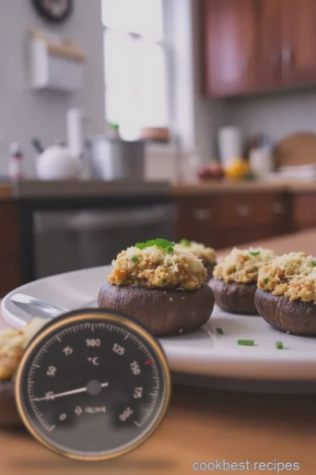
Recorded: 25; °C
